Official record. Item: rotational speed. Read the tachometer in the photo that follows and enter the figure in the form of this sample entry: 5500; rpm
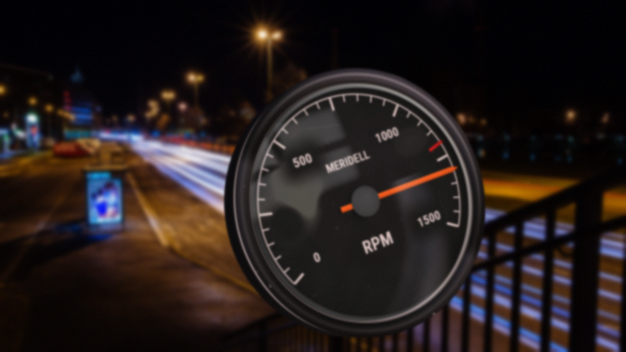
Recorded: 1300; rpm
